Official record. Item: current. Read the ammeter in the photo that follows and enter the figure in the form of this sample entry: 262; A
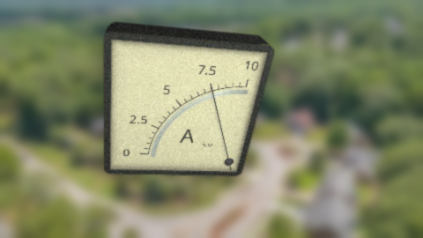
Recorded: 7.5; A
